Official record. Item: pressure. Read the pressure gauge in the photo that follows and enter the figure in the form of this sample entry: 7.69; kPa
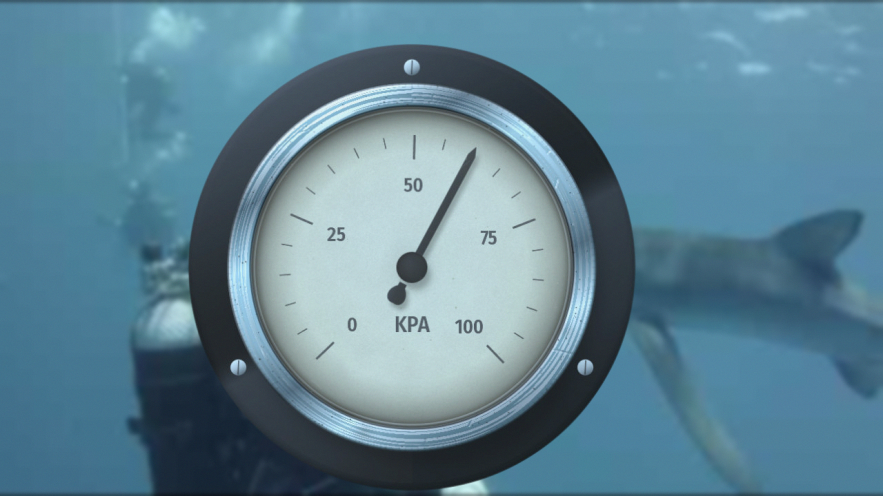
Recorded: 60; kPa
